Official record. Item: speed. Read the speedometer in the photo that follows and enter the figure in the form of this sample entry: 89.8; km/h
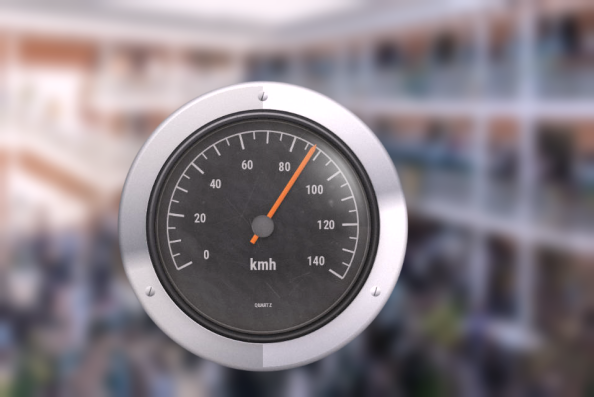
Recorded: 87.5; km/h
